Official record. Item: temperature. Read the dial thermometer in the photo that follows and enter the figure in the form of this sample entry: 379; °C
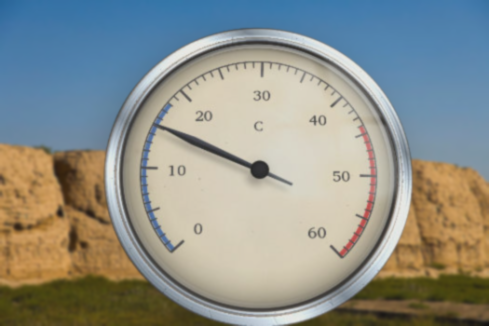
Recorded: 15; °C
